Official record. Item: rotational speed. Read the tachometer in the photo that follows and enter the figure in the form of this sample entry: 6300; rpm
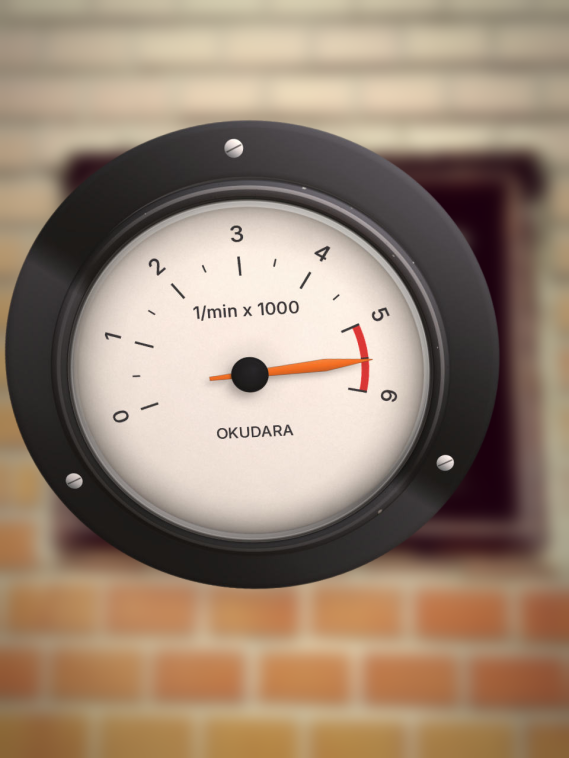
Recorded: 5500; rpm
